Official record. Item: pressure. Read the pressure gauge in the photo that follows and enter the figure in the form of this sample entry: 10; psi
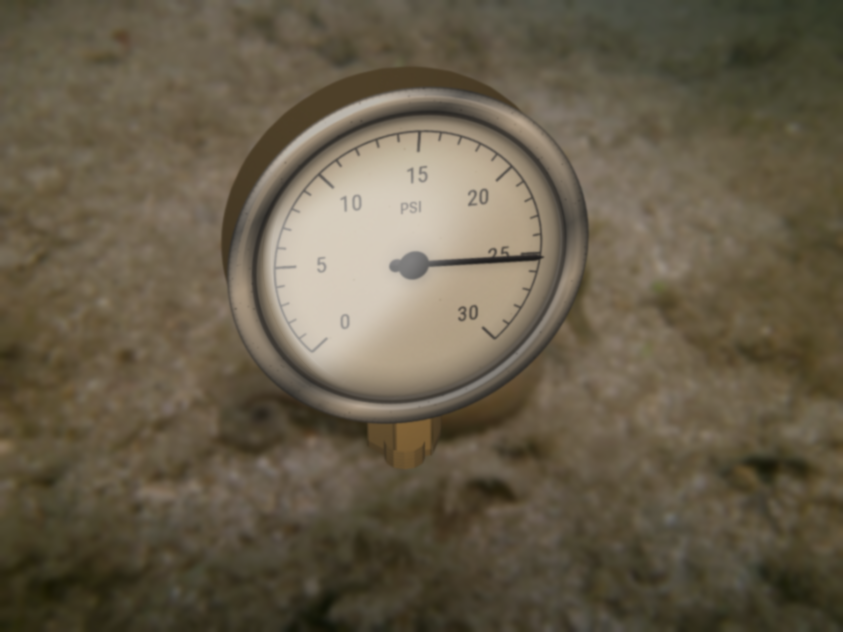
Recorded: 25; psi
